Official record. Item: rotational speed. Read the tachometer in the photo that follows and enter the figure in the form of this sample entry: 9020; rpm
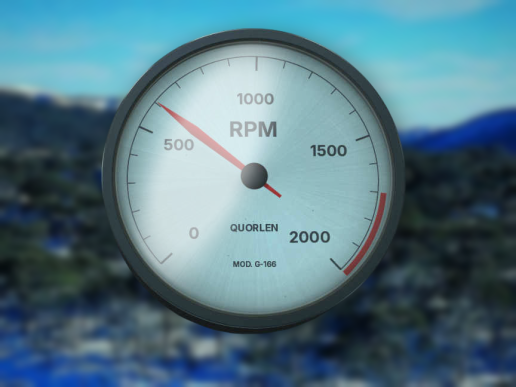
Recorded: 600; rpm
